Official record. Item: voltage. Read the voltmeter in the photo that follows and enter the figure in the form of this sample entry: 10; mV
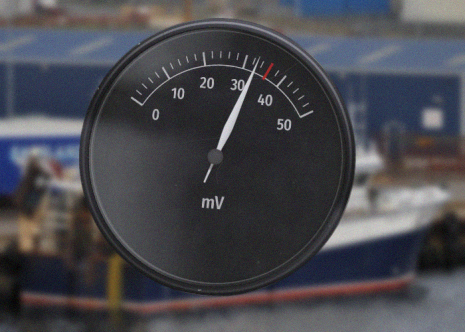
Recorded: 33; mV
